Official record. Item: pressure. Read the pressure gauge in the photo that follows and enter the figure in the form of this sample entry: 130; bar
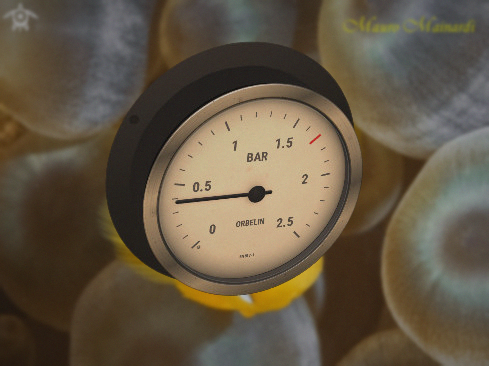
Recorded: 0.4; bar
